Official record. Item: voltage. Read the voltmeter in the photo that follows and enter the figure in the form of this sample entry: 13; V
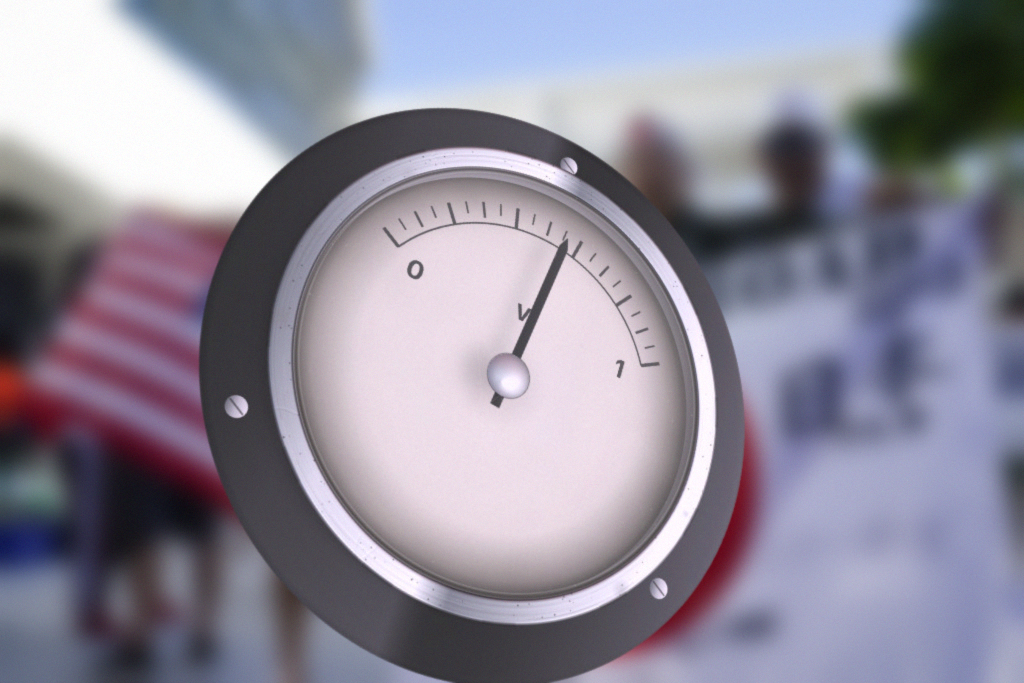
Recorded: 0.55; V
